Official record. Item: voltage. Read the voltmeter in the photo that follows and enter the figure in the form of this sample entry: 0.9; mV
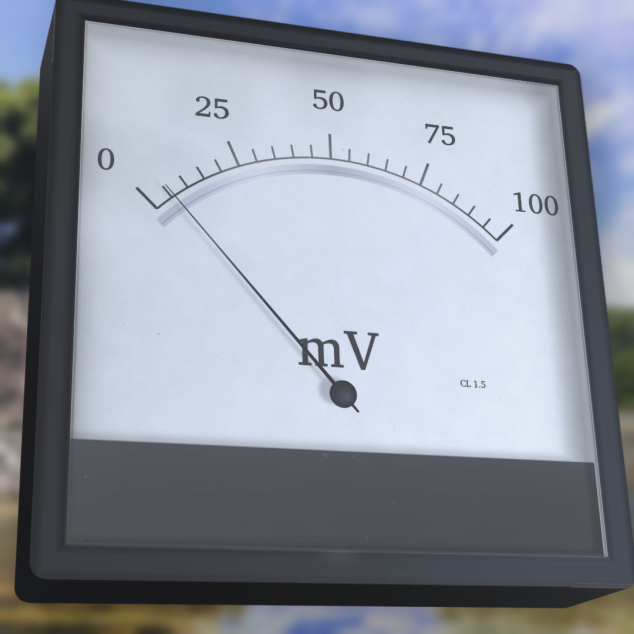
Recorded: 5; mV
